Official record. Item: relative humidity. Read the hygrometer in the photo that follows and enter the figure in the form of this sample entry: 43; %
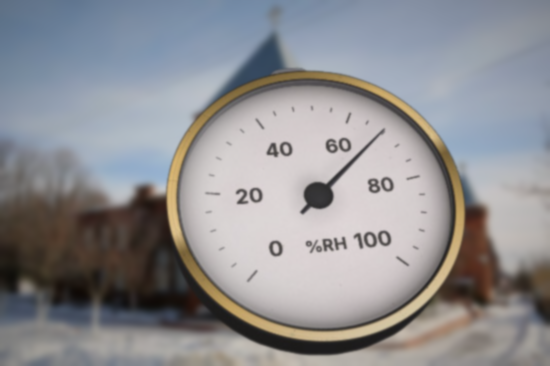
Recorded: 68; %
